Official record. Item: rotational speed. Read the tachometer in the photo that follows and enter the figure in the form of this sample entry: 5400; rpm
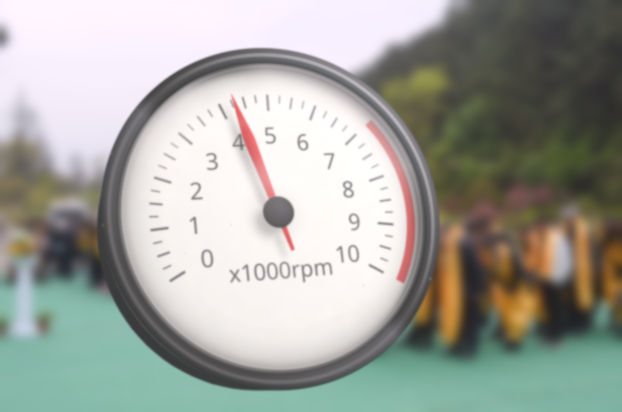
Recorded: 4250; rpm
